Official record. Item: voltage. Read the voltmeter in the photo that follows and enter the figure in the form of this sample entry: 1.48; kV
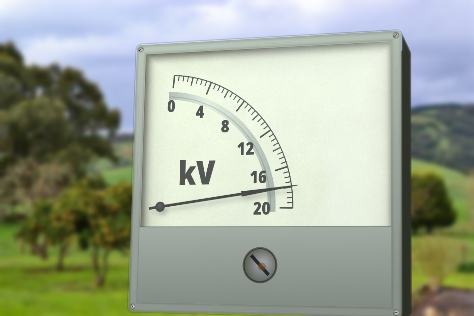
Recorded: 18; kV
